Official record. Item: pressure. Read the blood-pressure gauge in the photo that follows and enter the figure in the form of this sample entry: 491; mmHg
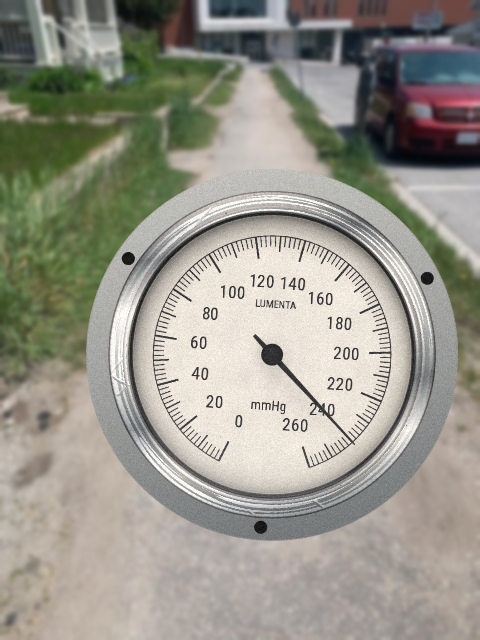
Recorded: 240; mmHg
